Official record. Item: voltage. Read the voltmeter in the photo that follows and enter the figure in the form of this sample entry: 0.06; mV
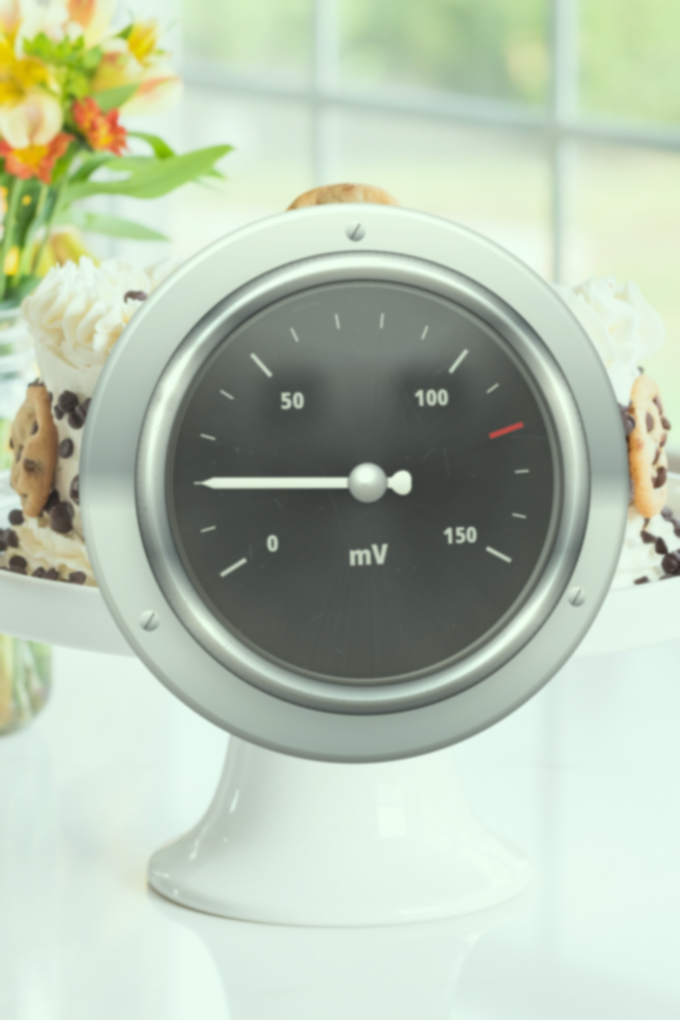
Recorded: 20; mV
